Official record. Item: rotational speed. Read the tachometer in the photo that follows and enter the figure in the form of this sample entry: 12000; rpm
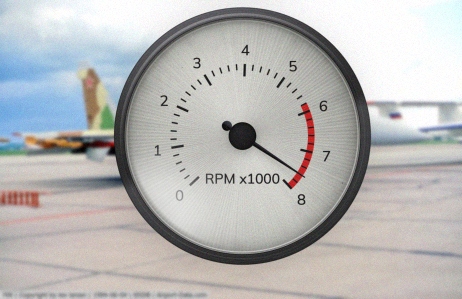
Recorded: 7600; rpm
